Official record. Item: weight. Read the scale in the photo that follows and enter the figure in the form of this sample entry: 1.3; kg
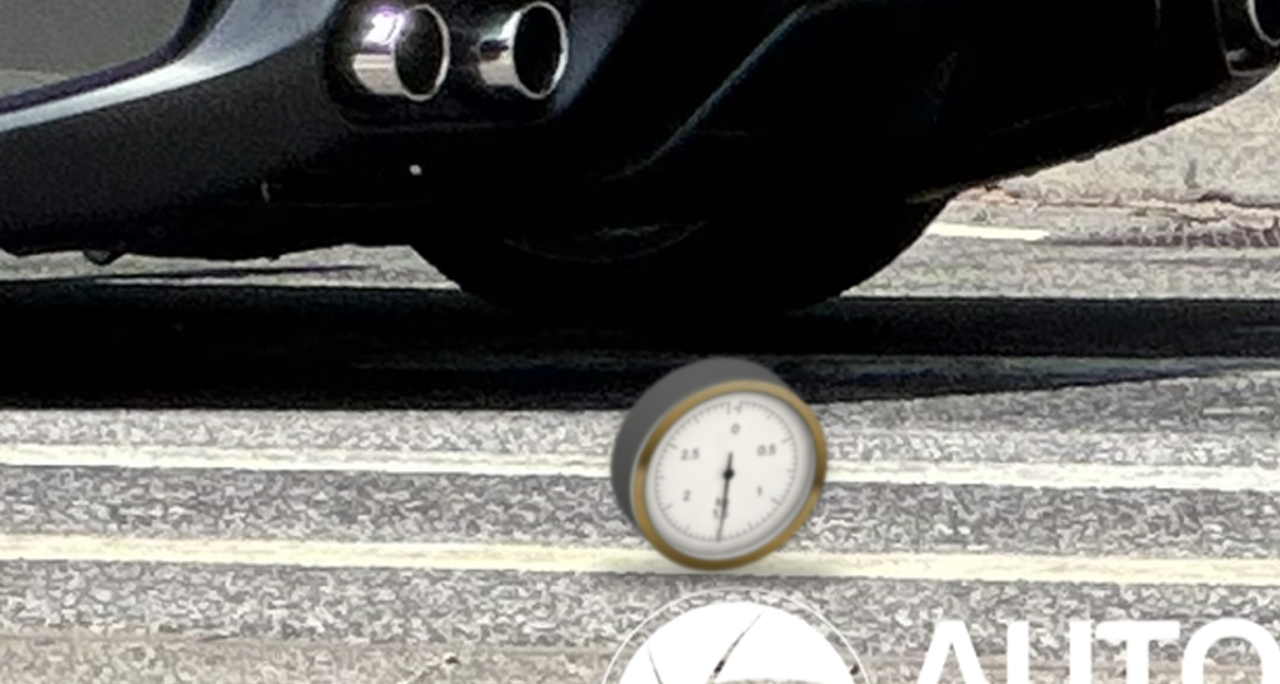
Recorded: 1.5; kg
